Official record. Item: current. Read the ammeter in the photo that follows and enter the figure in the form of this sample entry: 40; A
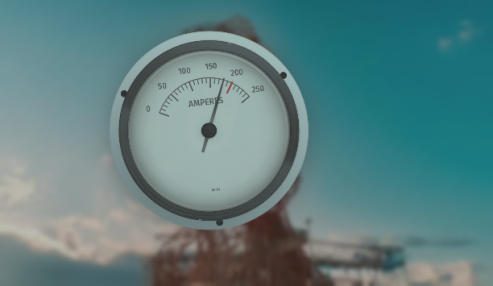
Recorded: 180; A
